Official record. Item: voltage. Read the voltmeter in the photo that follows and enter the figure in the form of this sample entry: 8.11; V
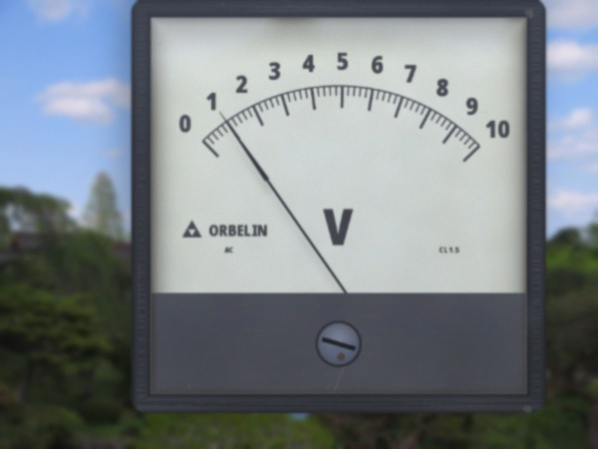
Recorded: 1; V
